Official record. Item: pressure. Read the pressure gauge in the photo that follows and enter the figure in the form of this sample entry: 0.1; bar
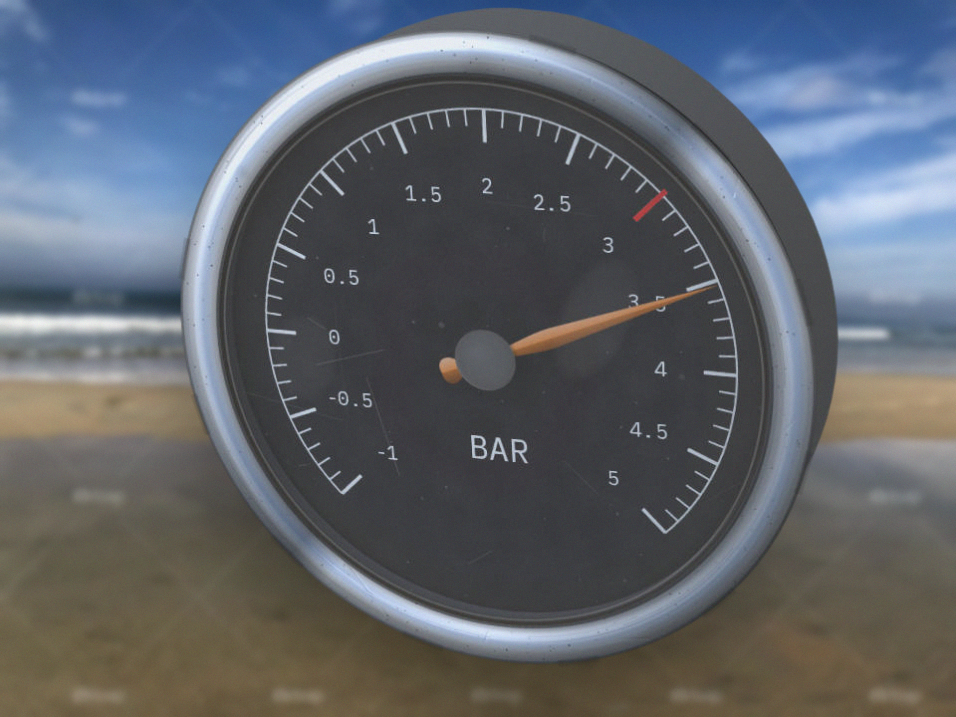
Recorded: 3.5; bar
